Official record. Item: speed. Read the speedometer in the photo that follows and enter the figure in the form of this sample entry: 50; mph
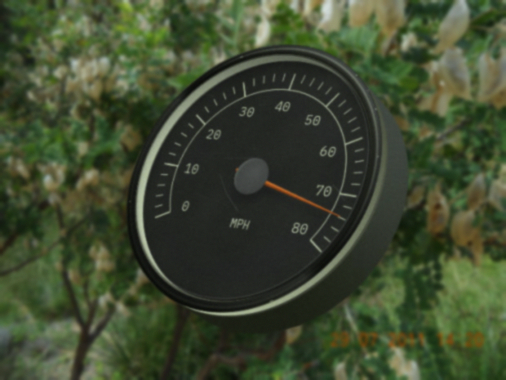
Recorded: 74; mph
